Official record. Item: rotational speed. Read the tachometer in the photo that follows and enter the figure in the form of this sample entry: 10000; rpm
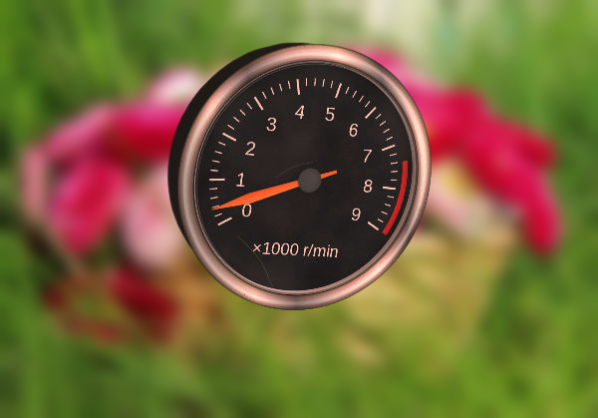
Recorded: 400; rpm
